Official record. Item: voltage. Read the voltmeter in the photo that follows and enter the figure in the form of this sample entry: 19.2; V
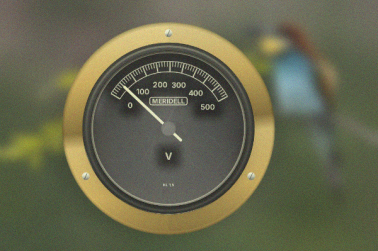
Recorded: 50; V
